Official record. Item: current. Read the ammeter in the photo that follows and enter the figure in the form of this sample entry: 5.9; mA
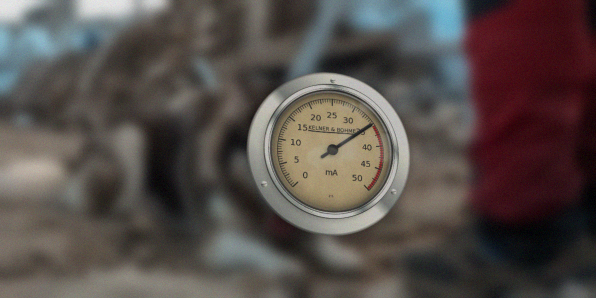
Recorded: 35; mA
